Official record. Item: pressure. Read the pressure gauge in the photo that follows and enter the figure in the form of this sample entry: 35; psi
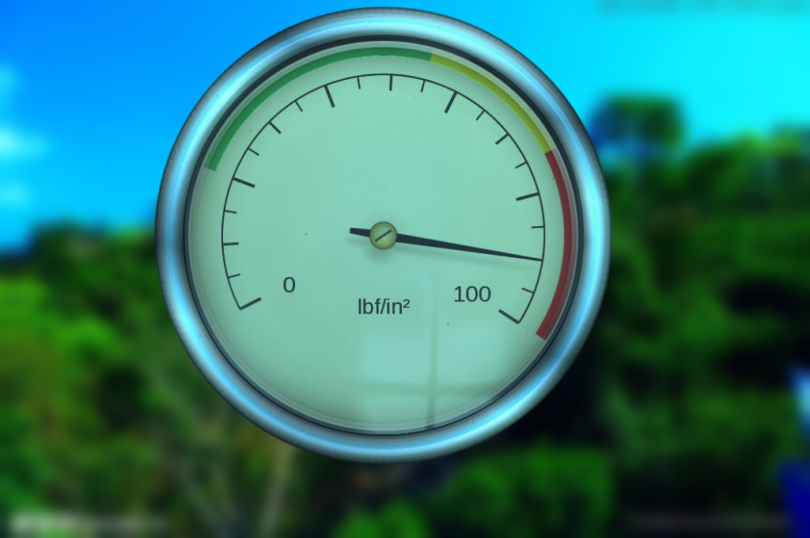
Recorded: 90; psi
